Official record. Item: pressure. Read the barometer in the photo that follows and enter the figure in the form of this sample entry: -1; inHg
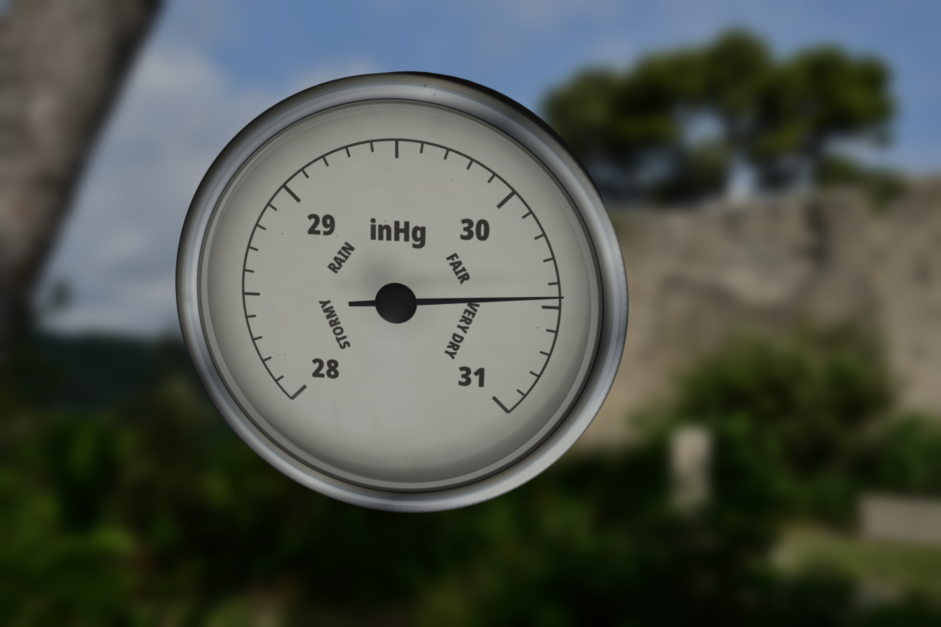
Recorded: 30.45; inHg
